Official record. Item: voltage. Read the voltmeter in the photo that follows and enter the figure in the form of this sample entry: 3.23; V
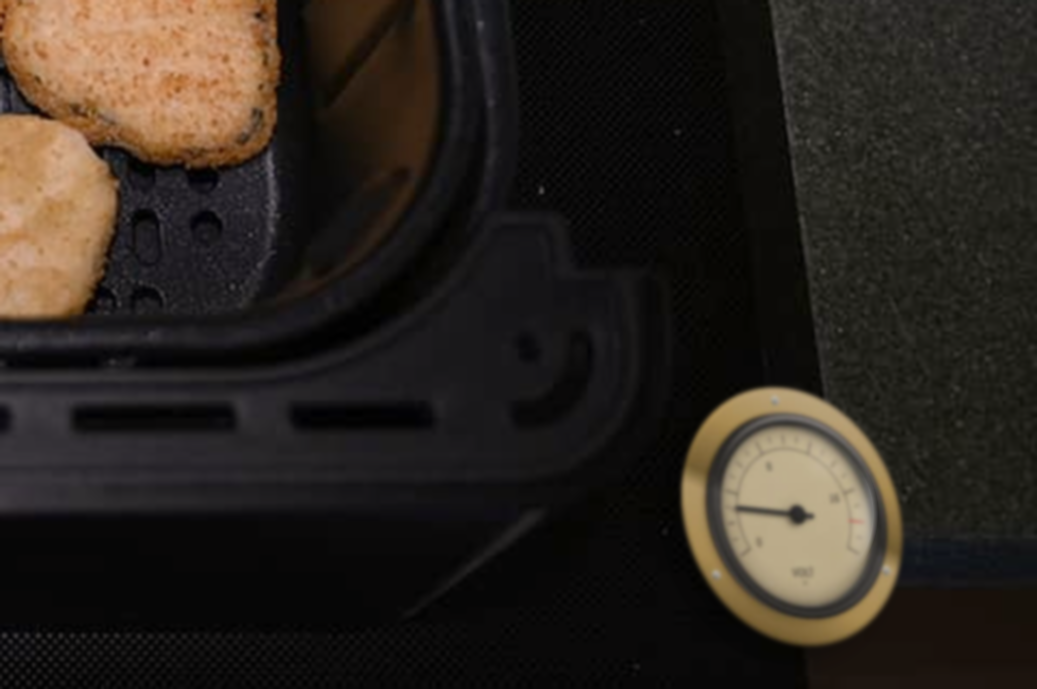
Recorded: 3; V
